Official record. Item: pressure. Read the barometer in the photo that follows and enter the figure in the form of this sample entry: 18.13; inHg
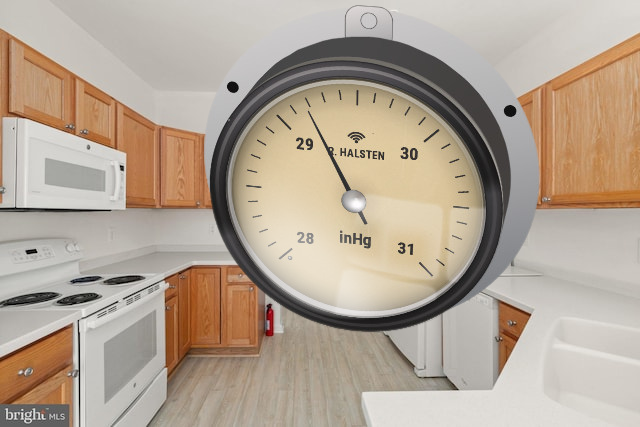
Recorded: 29.2; inHg
